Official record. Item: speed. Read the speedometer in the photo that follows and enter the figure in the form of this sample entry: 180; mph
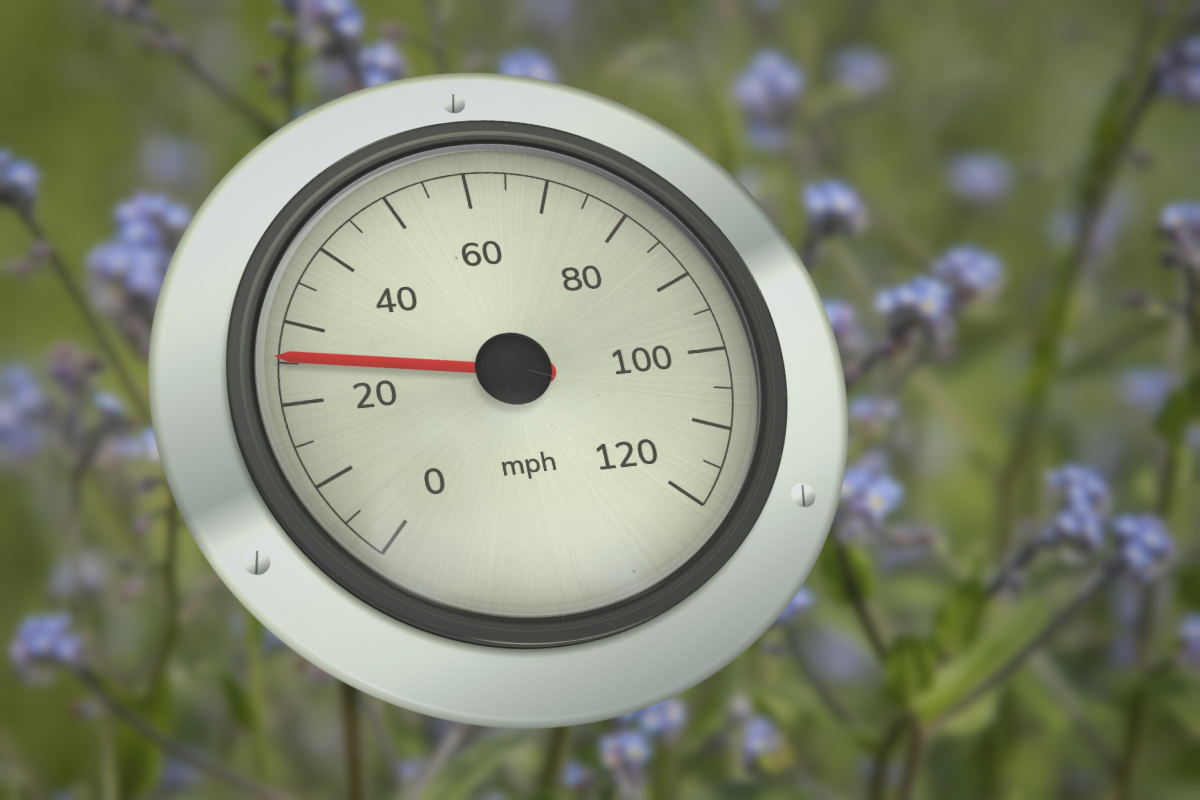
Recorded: 25; mph
